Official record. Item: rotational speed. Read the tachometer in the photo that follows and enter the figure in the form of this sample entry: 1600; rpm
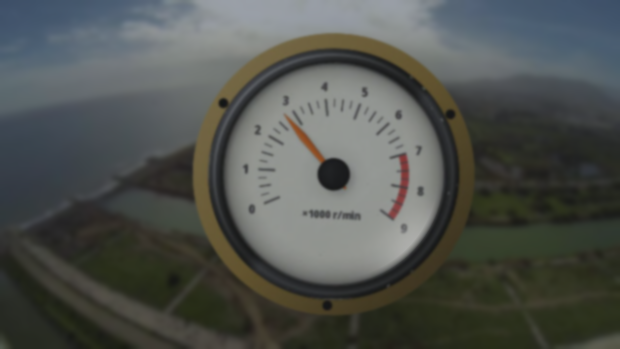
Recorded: 2750; rpm
